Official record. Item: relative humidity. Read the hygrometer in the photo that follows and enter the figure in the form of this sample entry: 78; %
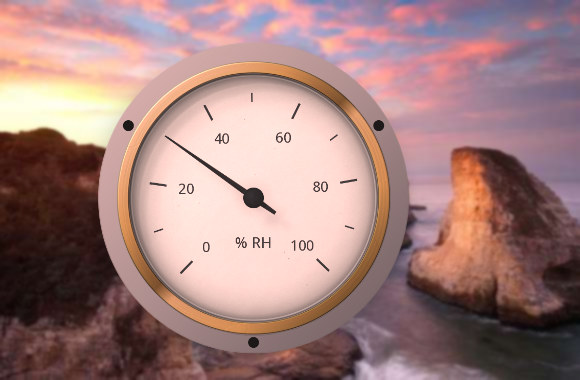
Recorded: 30; %
